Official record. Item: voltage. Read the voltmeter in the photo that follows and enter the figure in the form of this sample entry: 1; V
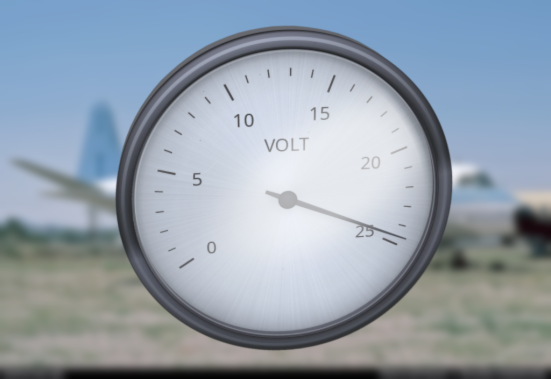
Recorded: 24.5; V
